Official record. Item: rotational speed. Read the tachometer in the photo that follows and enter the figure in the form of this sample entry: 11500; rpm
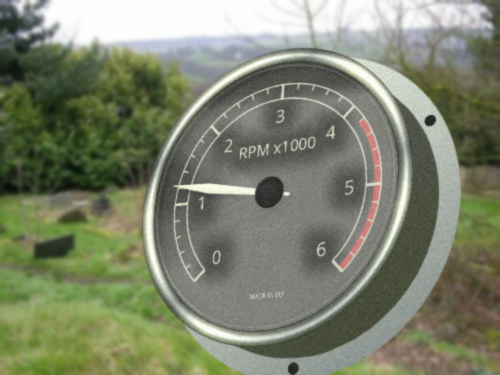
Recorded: 1200; rpm
